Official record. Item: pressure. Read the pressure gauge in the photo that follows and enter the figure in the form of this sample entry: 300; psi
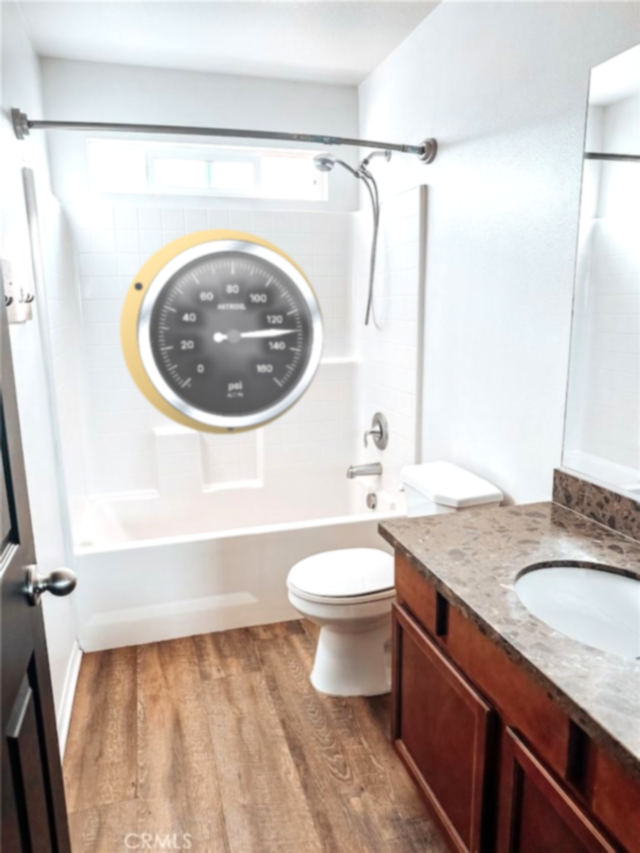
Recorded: 130; psi
